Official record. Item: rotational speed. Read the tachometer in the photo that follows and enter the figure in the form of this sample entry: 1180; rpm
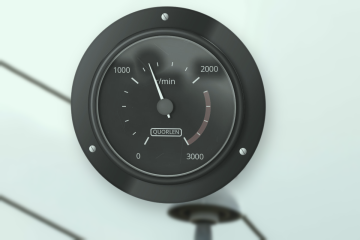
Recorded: 1300; rpm
